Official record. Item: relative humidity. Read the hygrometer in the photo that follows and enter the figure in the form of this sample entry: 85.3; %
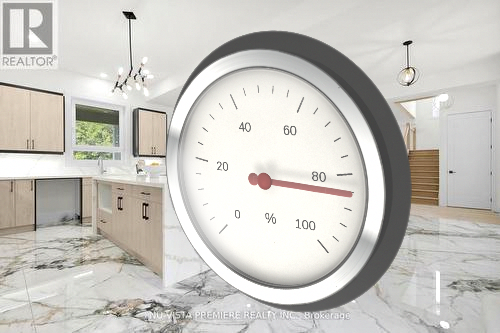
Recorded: 84; %
